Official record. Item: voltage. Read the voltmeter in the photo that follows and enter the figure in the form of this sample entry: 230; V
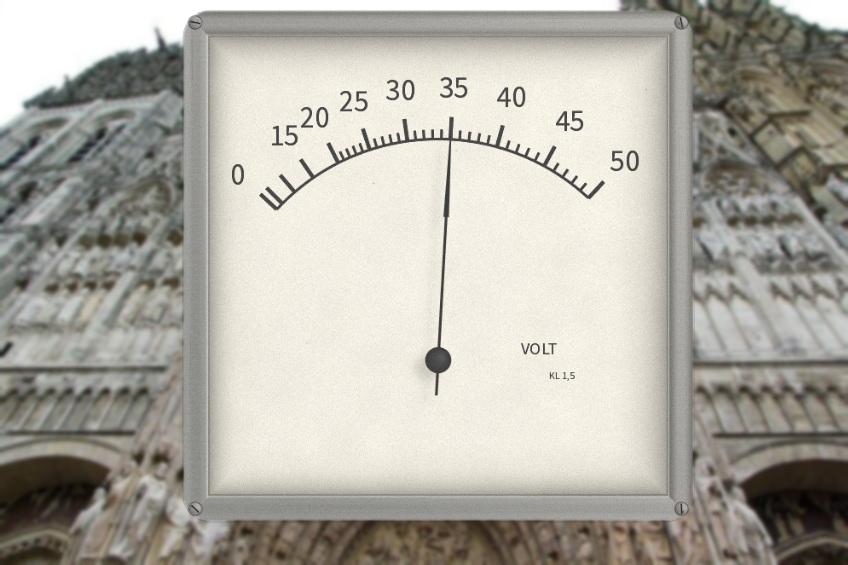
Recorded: 35; V
